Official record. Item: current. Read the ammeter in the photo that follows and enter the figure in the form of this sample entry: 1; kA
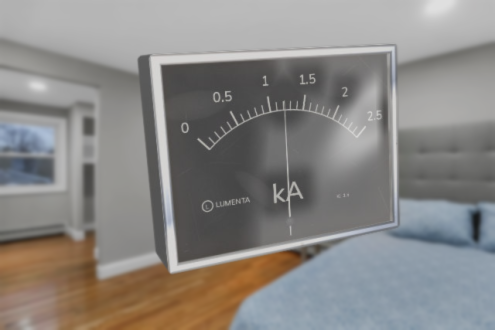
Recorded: 1.2; kA
